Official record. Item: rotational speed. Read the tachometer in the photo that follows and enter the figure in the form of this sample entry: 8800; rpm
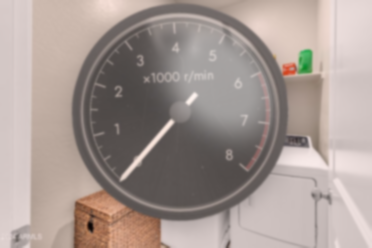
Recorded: 0; rpm
